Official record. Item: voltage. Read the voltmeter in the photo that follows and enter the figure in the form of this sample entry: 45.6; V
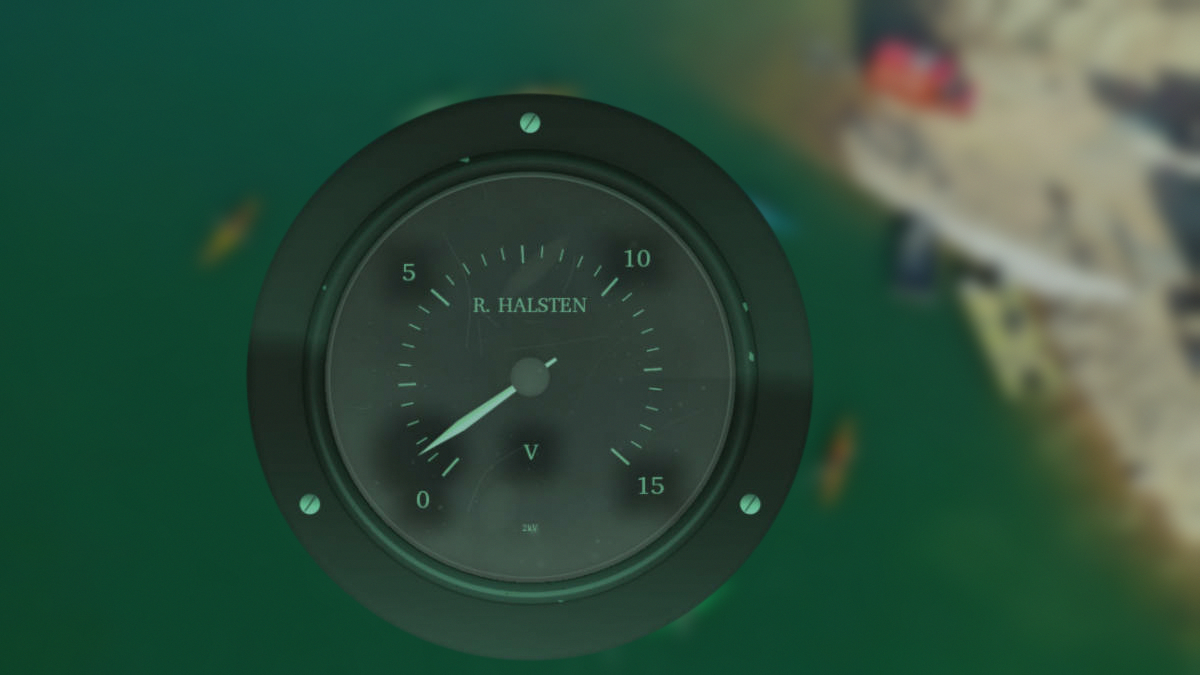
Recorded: 0.75; V
